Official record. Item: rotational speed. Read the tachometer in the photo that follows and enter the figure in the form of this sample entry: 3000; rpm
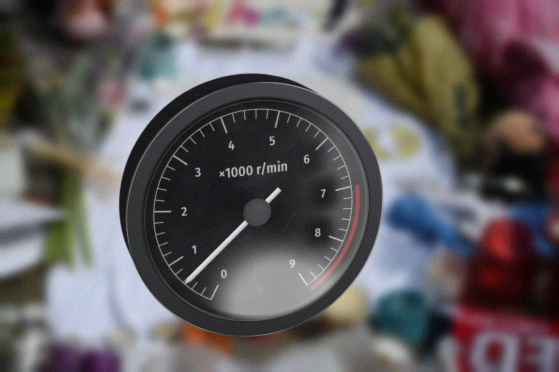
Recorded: 600; rpm
